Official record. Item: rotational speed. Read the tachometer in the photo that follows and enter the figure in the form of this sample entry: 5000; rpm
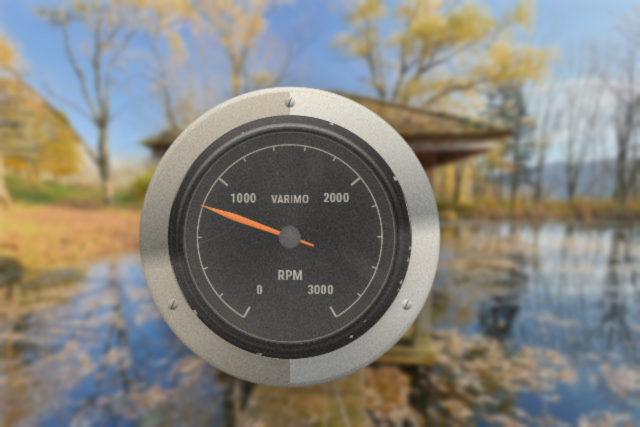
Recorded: 800; rpm
